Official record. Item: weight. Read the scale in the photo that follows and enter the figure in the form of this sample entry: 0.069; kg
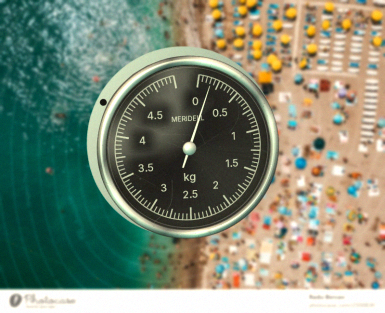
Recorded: 0.15; kg
